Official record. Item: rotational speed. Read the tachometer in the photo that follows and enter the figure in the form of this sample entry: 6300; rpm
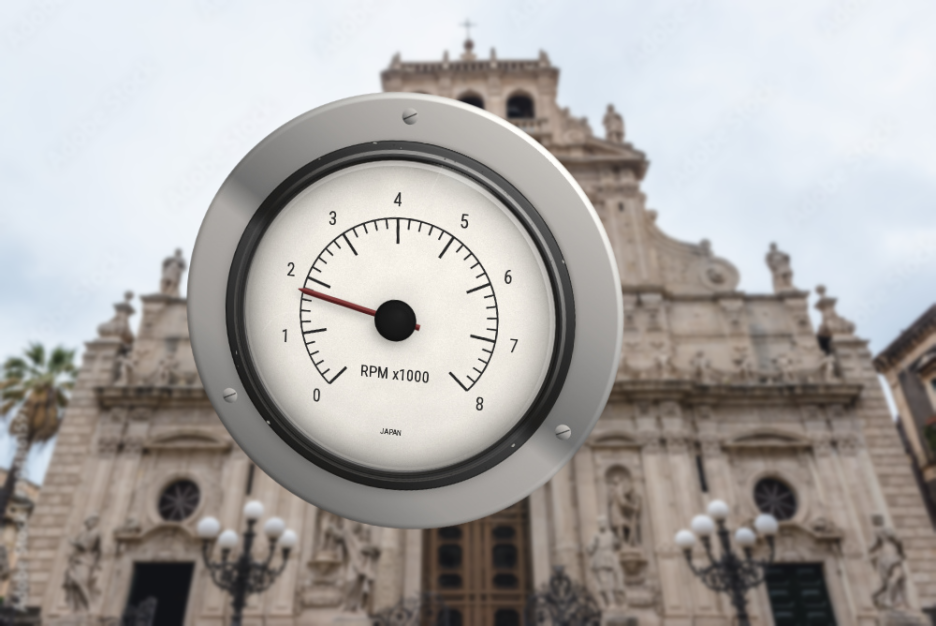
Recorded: 1800; rpm
